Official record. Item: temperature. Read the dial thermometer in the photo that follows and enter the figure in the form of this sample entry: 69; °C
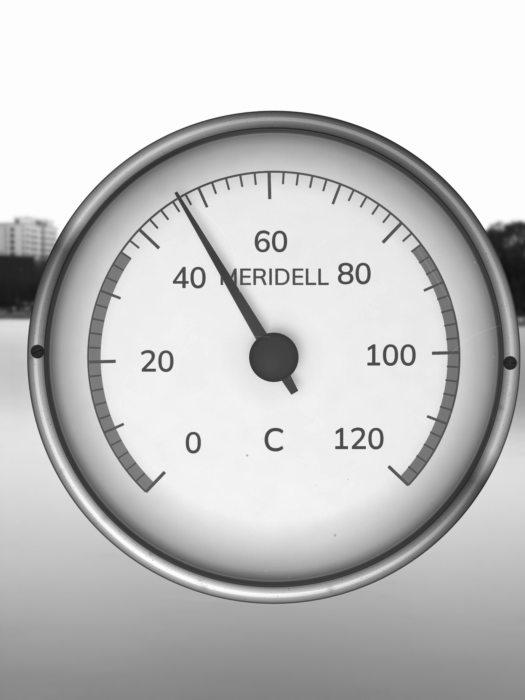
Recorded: 47; °C
